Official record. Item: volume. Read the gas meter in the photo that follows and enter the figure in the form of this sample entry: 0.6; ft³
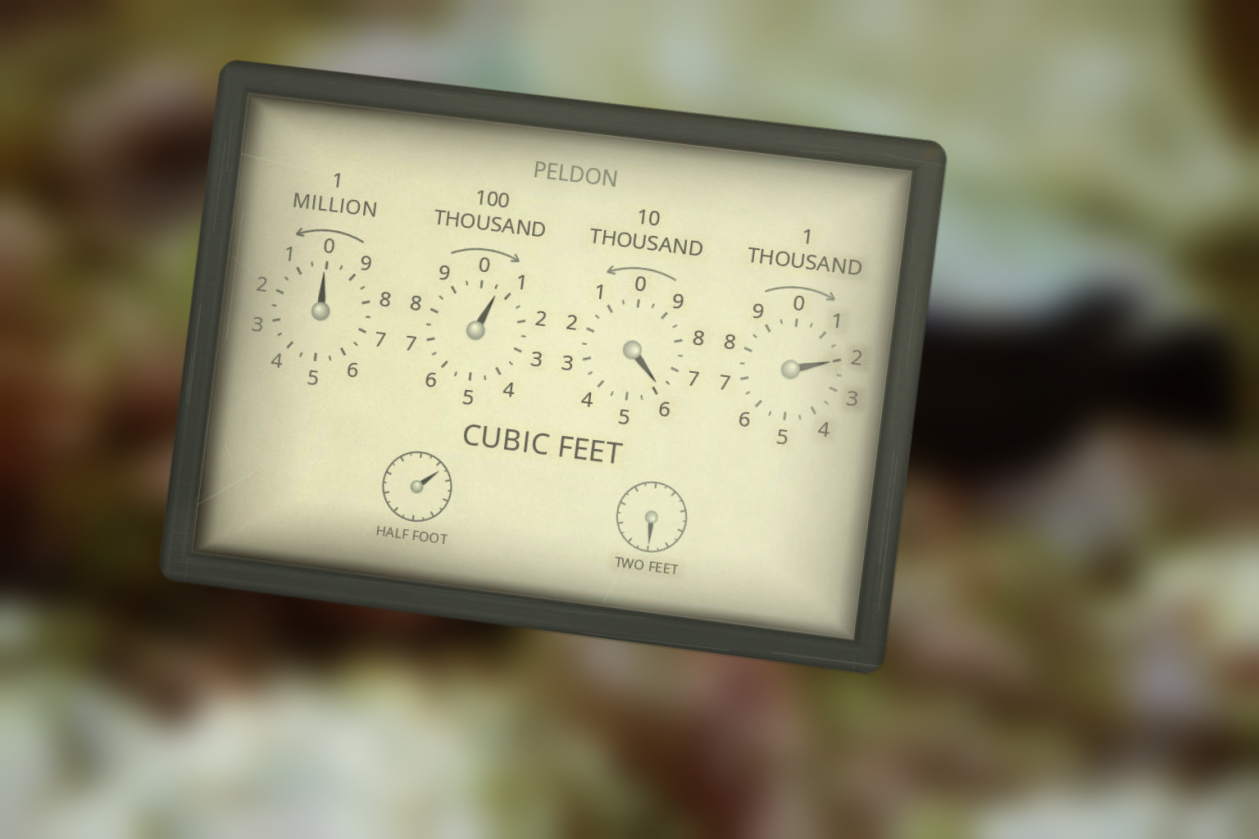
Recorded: 6200; ft³
